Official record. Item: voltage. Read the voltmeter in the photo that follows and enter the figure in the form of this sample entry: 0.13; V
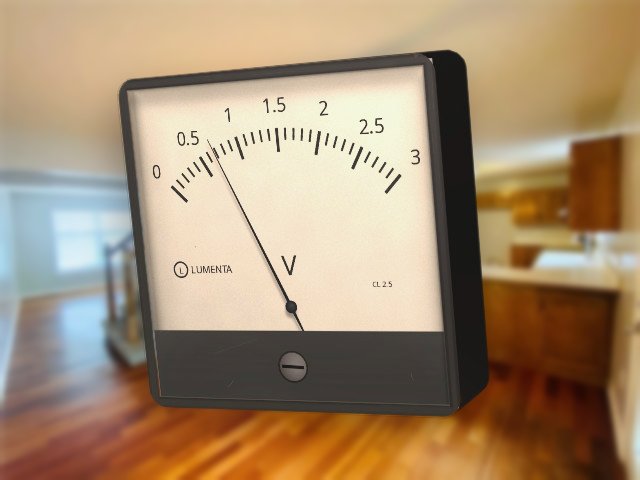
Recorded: 0.7; V
